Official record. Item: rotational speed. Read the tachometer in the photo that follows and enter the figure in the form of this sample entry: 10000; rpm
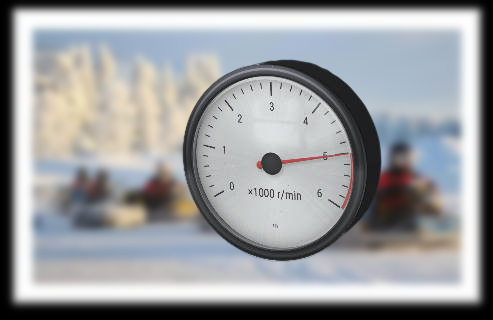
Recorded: 5000; rpm
